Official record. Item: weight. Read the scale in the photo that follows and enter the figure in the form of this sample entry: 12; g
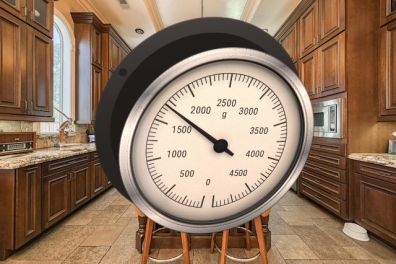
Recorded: 1700; g
